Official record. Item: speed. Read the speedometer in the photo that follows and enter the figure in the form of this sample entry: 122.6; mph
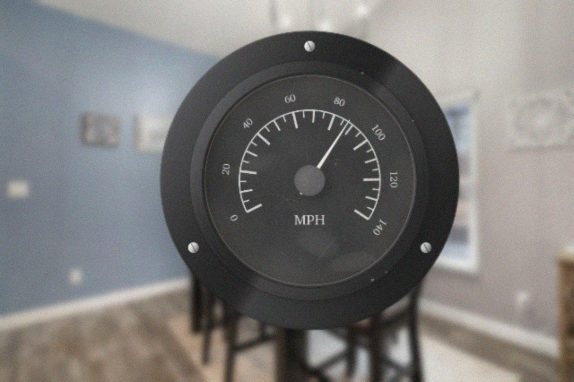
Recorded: 87.5; mph
